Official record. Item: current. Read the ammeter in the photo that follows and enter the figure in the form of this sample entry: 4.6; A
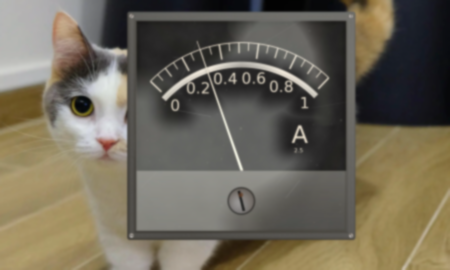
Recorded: 0.3; A
